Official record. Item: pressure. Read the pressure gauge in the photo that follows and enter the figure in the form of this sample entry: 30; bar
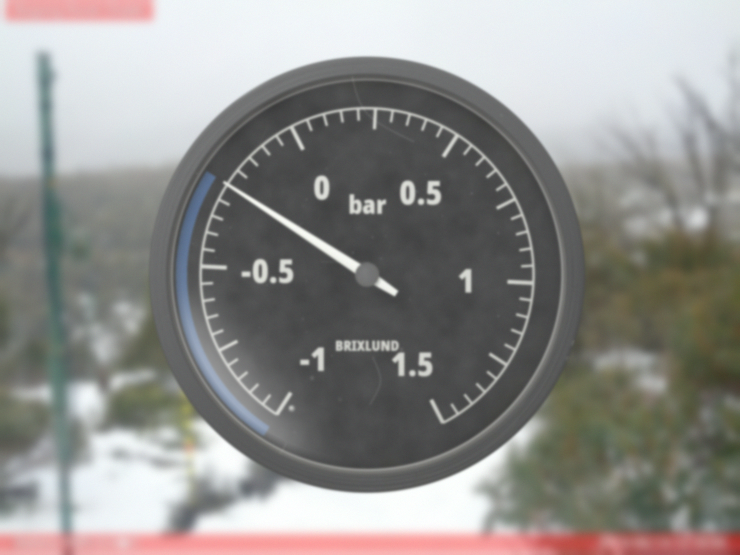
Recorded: -0.25; bar
